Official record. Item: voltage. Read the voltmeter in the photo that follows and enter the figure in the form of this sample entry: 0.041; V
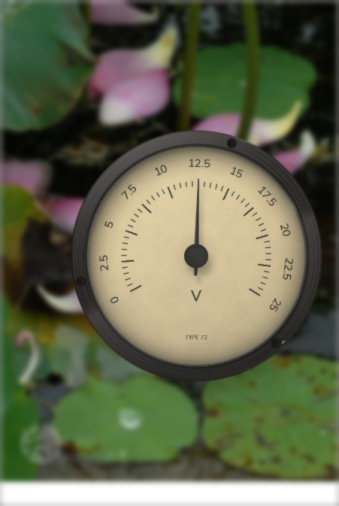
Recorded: 12.5; V
